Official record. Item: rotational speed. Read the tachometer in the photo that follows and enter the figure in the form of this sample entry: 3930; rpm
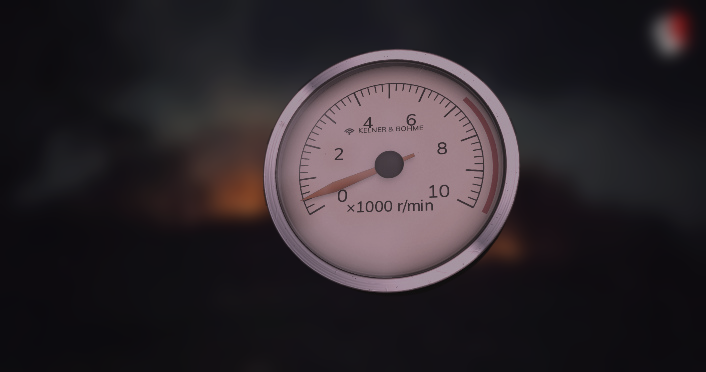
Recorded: 400; rpm
